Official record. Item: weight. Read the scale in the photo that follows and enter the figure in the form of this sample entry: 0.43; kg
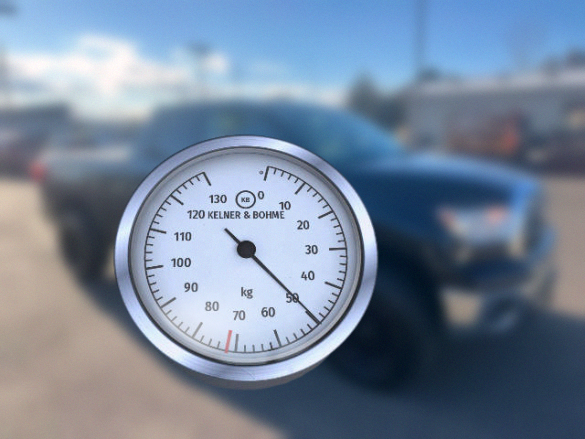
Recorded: 50; kg
